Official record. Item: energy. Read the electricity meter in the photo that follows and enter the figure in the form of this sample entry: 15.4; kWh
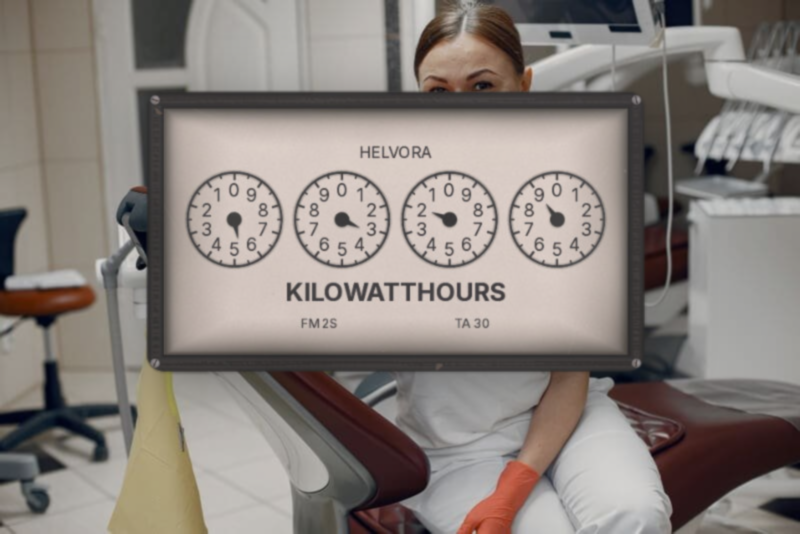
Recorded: 5319; kWh
